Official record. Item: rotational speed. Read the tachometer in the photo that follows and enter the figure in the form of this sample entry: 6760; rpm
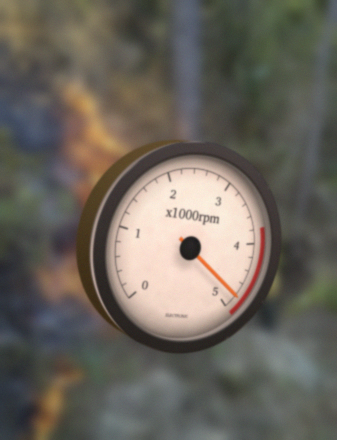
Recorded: 4800; rpm
